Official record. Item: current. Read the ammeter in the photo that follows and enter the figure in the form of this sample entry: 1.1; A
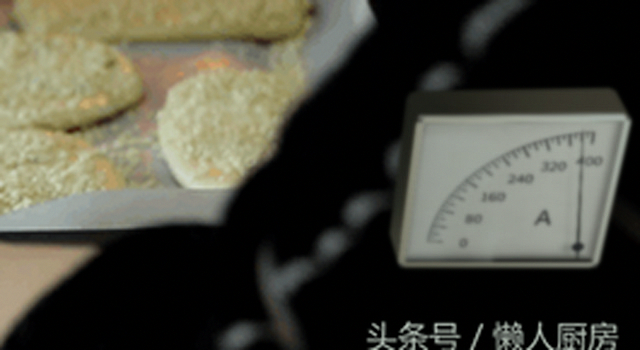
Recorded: 380; A
